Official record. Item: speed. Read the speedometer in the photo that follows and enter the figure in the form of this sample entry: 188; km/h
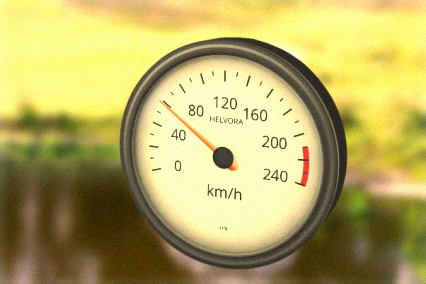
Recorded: 60; km/h
